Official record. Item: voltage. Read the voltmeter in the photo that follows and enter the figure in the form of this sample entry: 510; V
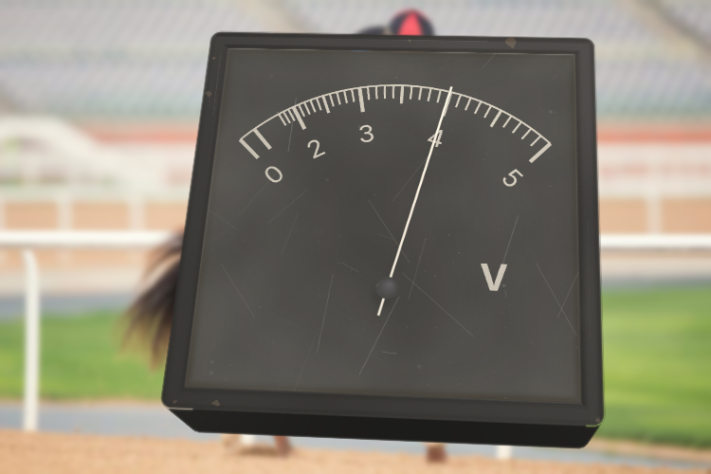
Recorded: 4; V
